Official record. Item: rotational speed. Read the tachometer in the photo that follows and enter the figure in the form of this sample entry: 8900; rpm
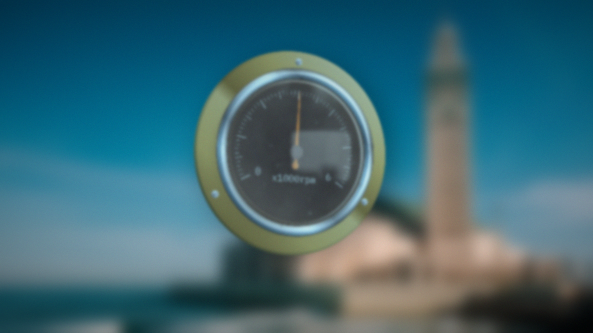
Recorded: 3000; rpm
